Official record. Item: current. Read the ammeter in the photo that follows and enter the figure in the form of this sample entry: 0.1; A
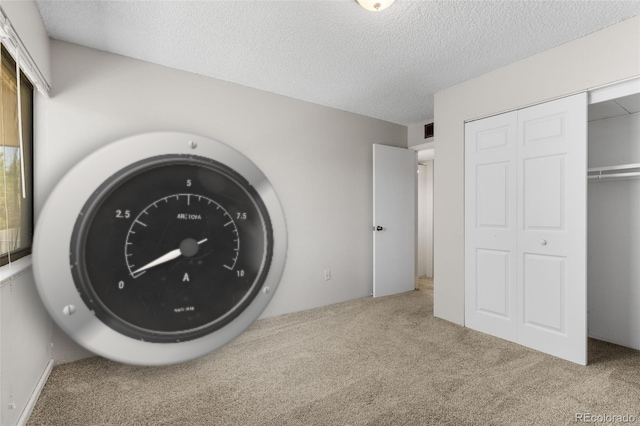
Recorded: 0.25; A
